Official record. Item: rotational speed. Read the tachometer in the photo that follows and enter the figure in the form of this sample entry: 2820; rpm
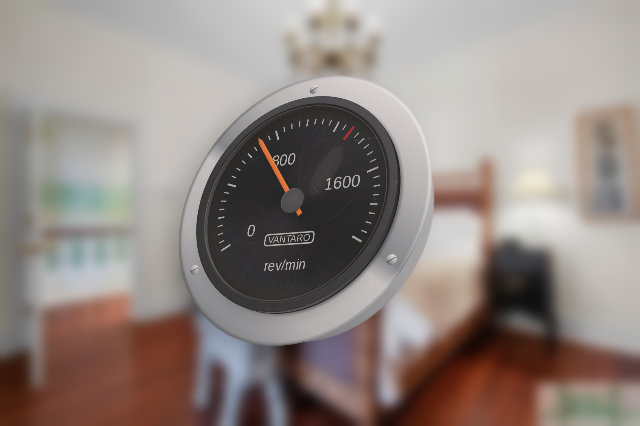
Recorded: 700; rpm
